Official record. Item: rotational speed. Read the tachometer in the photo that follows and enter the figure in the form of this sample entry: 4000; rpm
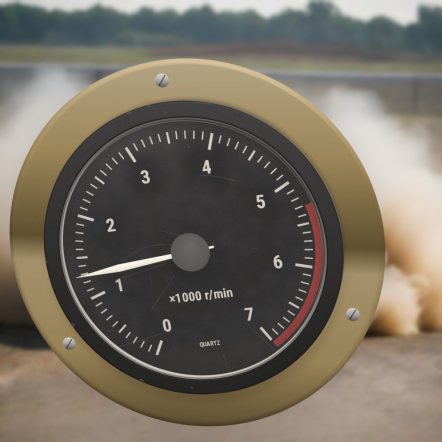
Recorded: 1300; rpm
